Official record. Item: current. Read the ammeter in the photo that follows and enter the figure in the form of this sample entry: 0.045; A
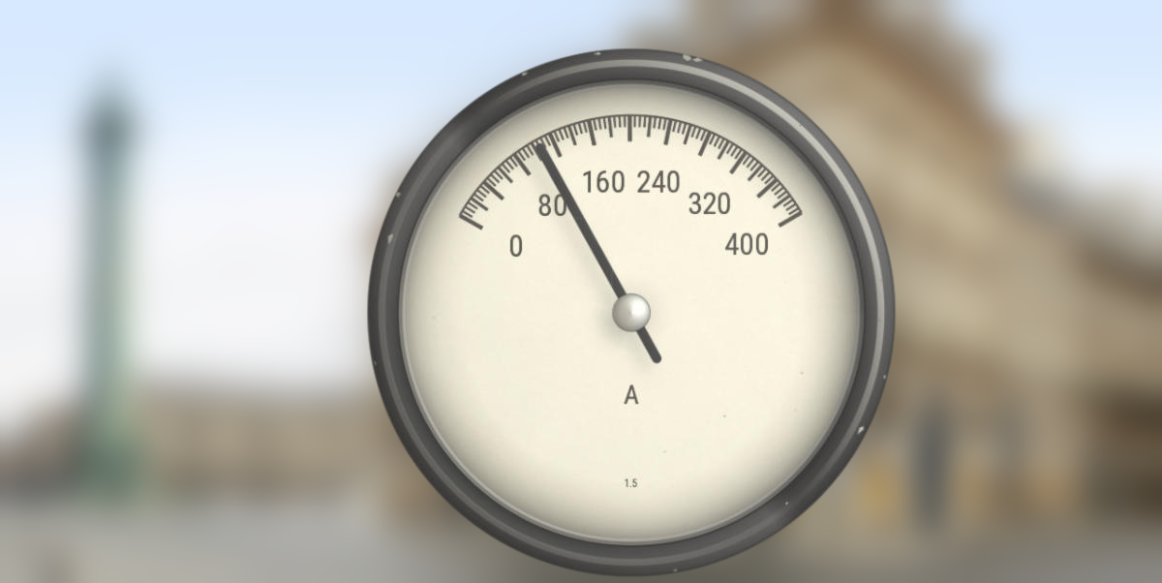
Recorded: 105; A
